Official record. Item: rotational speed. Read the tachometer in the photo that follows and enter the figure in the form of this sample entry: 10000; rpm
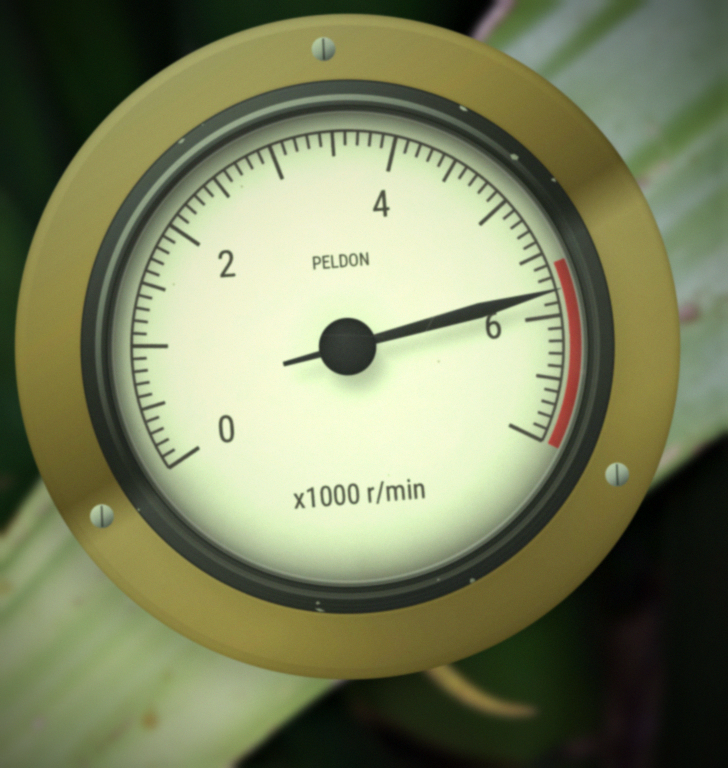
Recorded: 5800; rpm
